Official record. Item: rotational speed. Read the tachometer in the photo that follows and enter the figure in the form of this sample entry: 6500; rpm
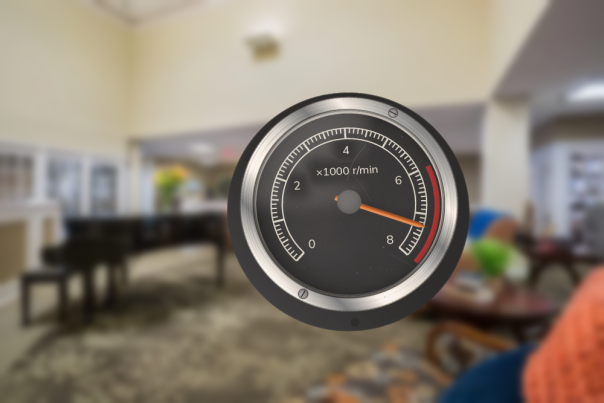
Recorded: 7300; rpm
